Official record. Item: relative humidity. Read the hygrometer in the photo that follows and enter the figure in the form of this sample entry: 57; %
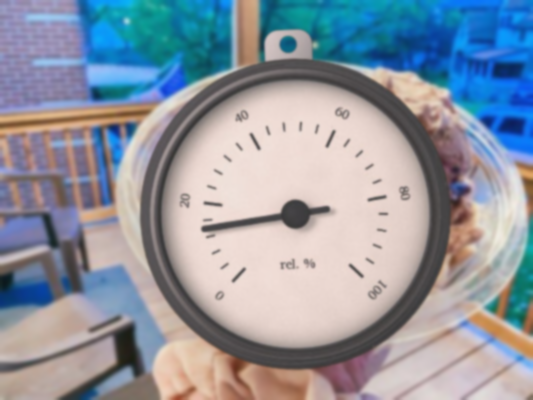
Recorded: 14; %
